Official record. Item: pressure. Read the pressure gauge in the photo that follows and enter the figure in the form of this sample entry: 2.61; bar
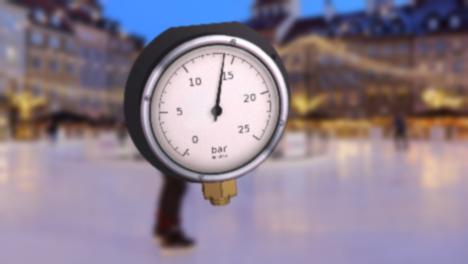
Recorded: 14; bar
